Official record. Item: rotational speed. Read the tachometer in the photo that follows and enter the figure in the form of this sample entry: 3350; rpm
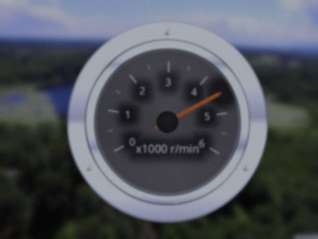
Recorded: 4500; rpm
